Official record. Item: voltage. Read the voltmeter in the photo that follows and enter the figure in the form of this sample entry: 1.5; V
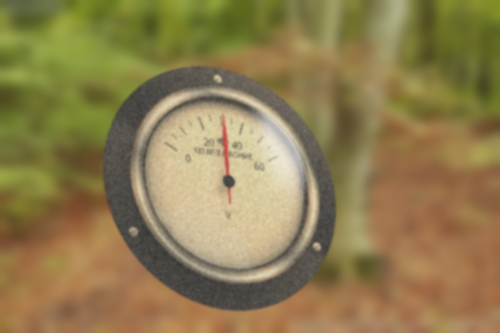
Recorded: 30; V
